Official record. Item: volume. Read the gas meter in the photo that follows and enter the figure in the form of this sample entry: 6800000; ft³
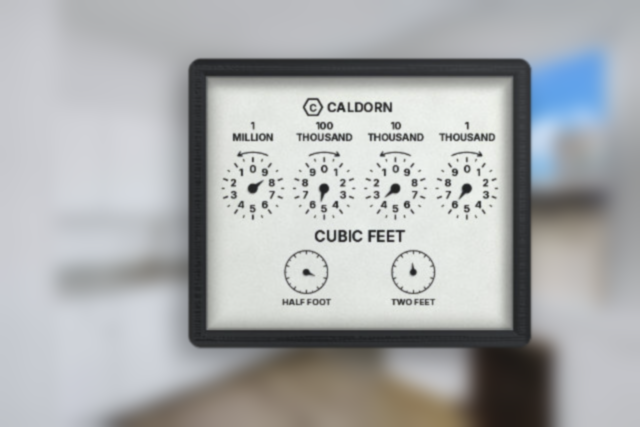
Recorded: 853600; ft³
